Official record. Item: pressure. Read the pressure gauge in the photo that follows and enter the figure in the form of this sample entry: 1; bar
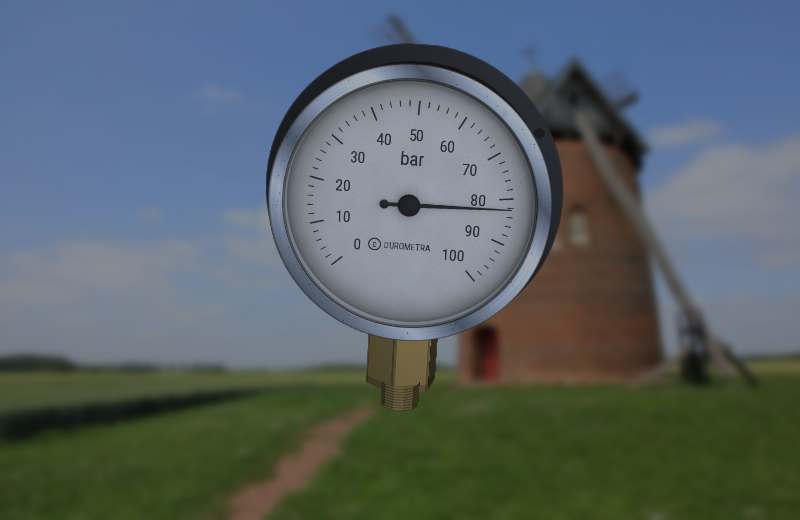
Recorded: 82; bar
